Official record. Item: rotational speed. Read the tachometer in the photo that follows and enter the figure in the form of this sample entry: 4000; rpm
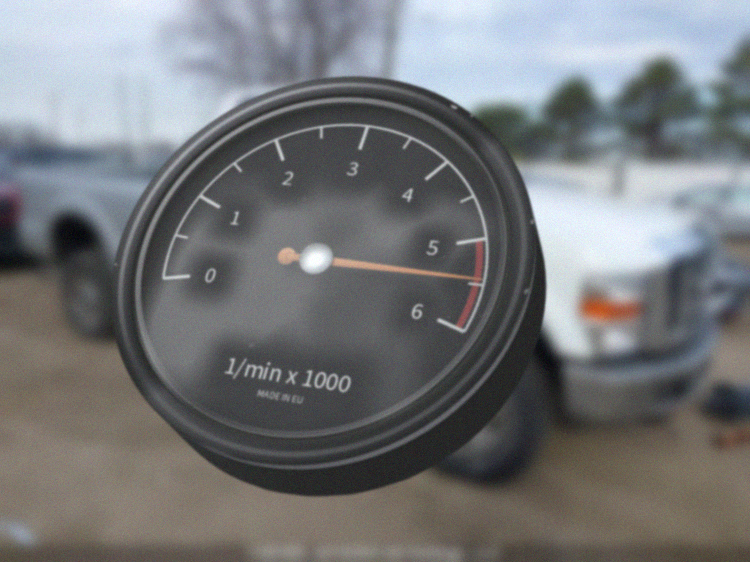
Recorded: 5500; rpm
